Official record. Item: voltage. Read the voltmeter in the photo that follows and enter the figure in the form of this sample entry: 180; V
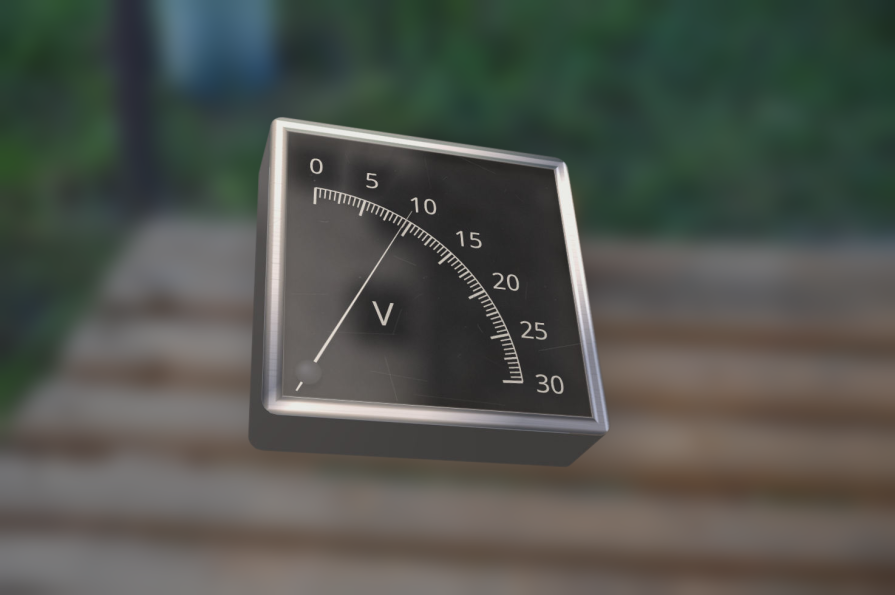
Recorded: 9.5; V
